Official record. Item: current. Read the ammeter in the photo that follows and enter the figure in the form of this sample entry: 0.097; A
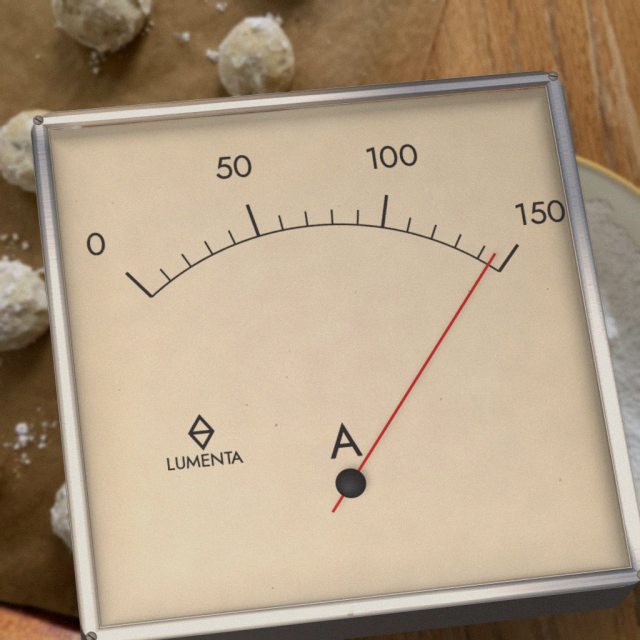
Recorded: 145; A
